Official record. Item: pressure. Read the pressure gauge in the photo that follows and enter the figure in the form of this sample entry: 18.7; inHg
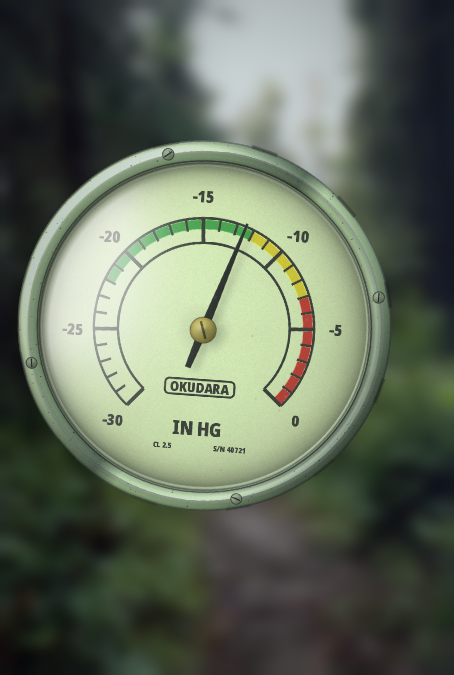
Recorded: -12.5; inHg
